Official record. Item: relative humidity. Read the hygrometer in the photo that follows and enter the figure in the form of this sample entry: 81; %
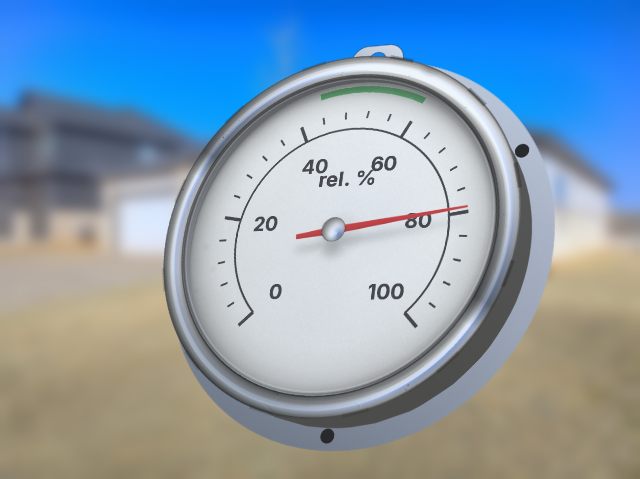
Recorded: 80; %
